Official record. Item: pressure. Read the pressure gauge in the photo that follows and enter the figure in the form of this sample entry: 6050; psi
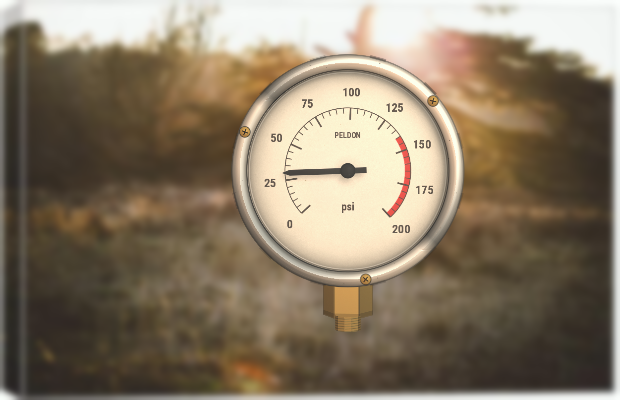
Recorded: 30; psi
